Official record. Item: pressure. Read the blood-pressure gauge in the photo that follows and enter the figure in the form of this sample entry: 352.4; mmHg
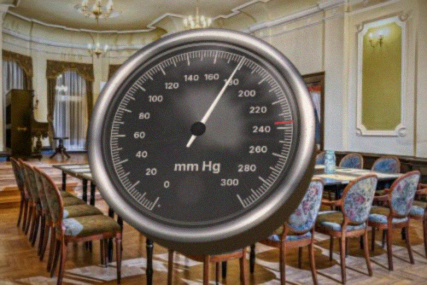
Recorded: 180; mmHg
